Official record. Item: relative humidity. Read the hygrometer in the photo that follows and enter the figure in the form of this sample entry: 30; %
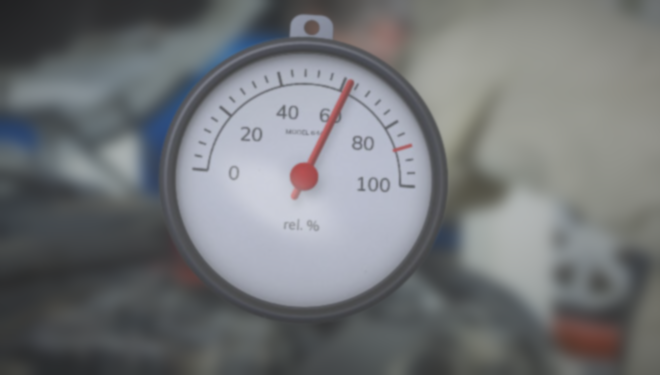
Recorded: 62; %
